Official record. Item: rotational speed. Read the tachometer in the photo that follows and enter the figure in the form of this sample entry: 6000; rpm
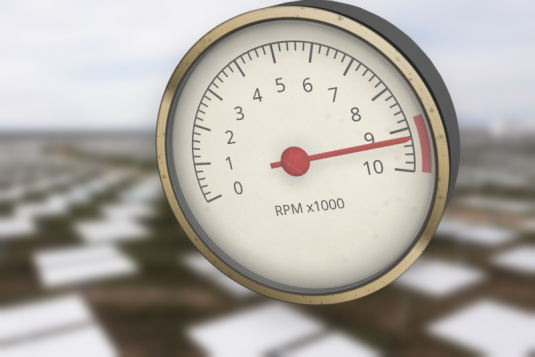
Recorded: 9200; rpm
